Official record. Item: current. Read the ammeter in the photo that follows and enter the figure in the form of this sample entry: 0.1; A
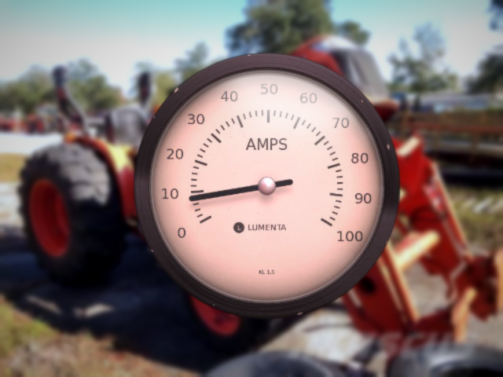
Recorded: 8; A
